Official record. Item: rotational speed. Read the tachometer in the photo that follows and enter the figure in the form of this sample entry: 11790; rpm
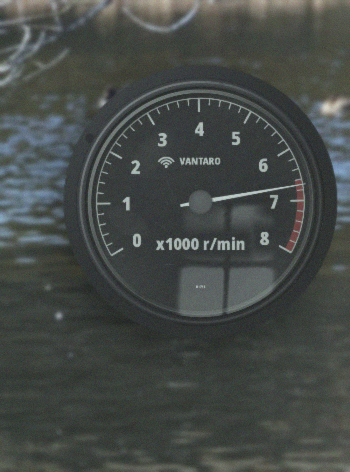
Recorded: 6700; rpm
